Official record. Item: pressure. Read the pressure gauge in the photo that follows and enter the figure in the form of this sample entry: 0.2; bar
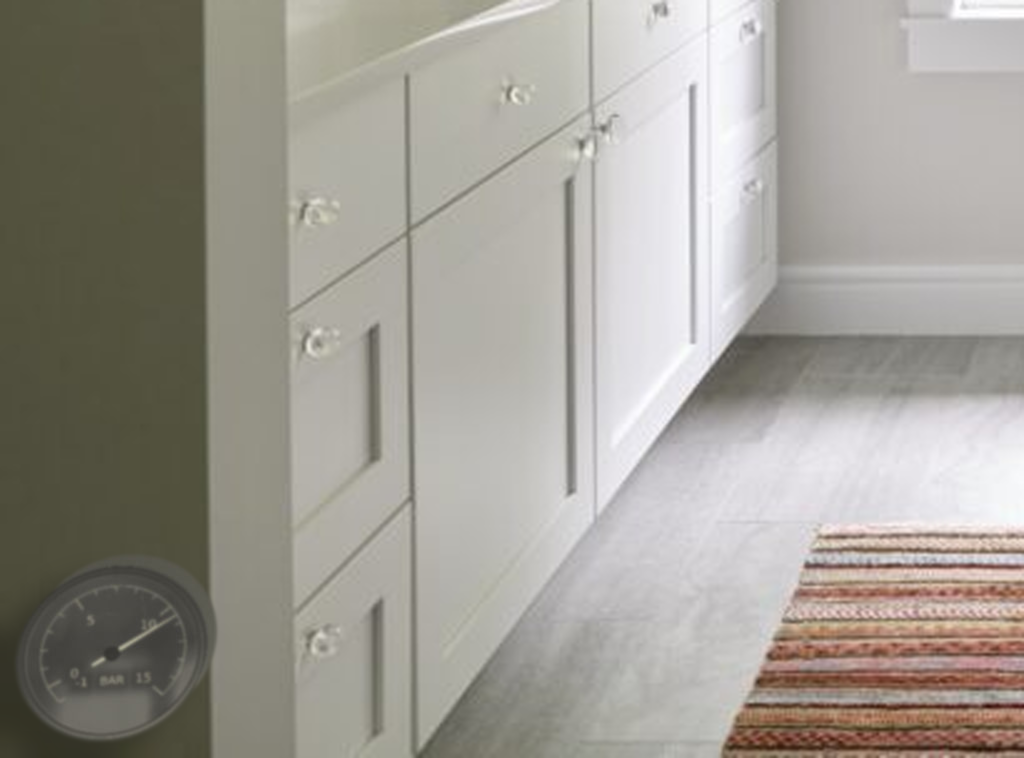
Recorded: 10.5; bar
